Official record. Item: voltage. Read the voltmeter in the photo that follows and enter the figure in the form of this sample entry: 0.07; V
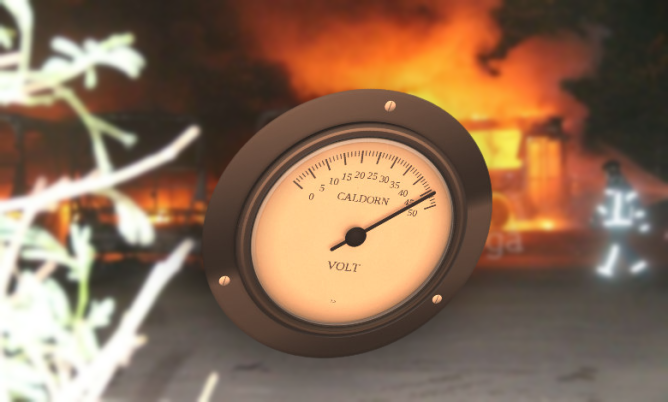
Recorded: 45; V
